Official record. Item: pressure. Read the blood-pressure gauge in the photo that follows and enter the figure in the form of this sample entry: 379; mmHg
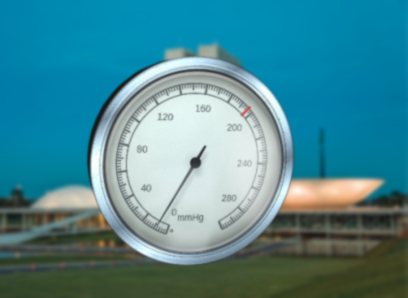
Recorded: 10; mmHg
